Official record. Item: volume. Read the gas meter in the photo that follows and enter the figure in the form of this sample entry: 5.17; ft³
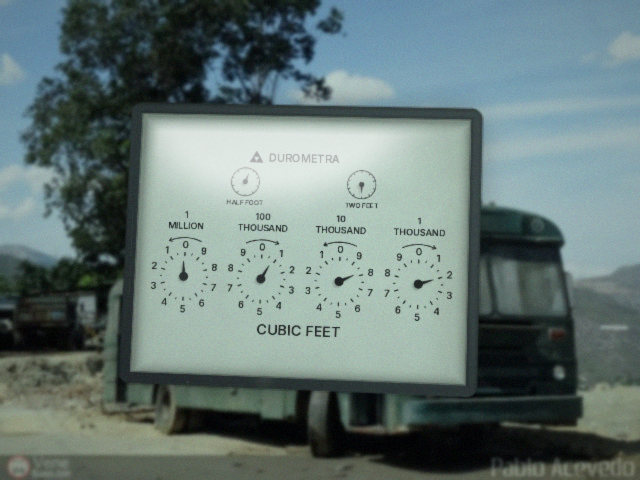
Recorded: 8200; ft³
